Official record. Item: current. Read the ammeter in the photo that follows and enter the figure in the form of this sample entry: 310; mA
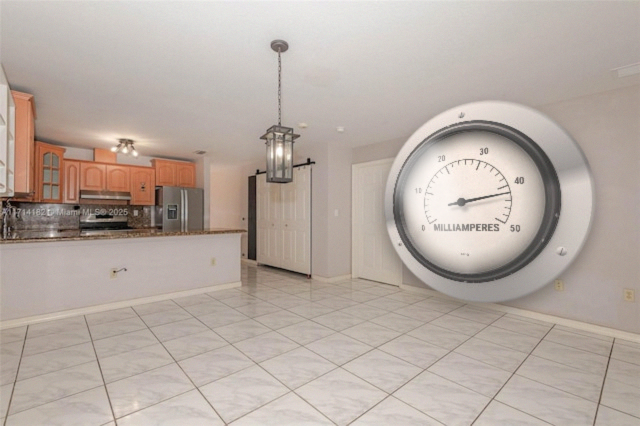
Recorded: 42; mA
